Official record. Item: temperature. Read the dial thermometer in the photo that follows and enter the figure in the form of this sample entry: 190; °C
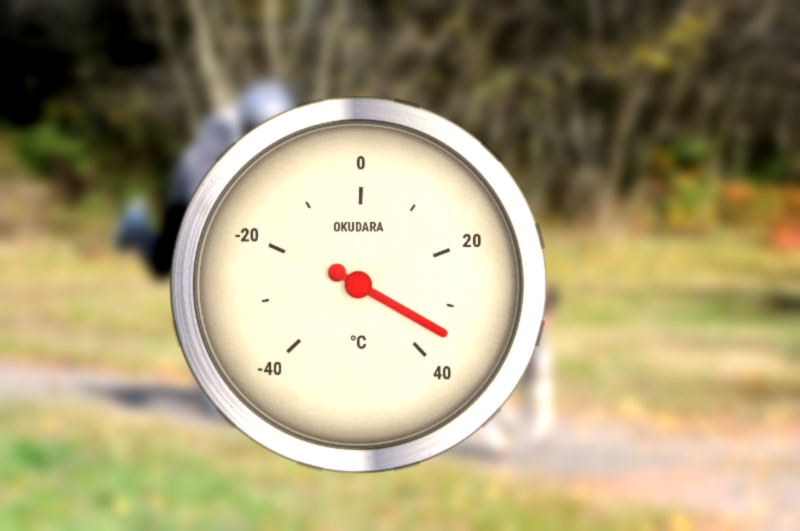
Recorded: 35; °C
